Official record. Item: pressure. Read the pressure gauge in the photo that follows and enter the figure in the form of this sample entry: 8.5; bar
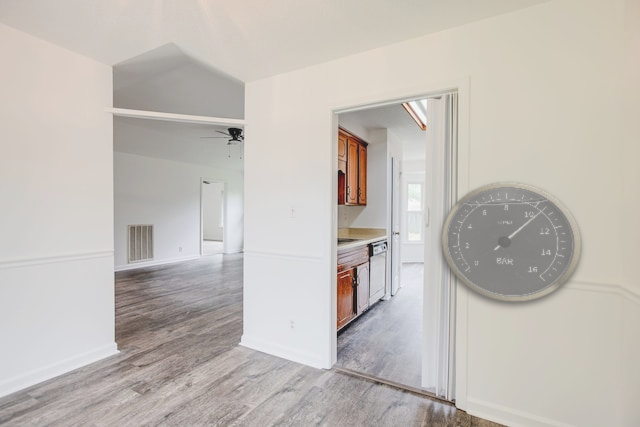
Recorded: 10.5; bar
